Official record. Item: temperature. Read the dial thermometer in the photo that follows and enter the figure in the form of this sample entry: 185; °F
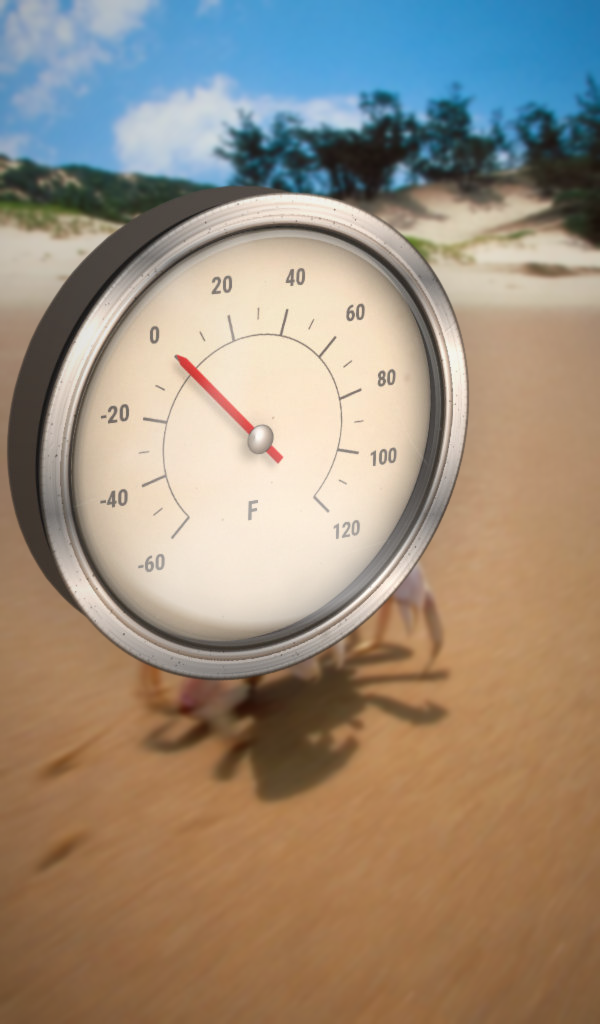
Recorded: 0; °F
